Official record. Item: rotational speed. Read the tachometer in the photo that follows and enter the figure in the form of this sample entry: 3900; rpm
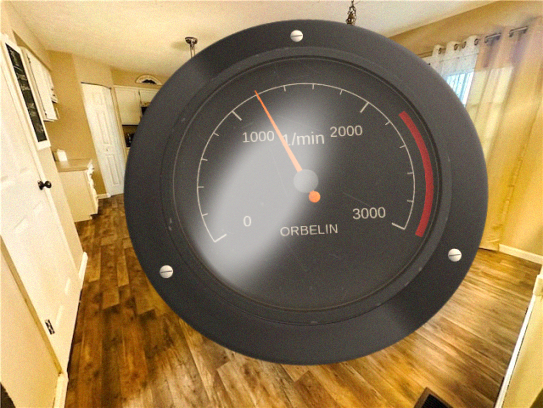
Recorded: 1200; rpm
